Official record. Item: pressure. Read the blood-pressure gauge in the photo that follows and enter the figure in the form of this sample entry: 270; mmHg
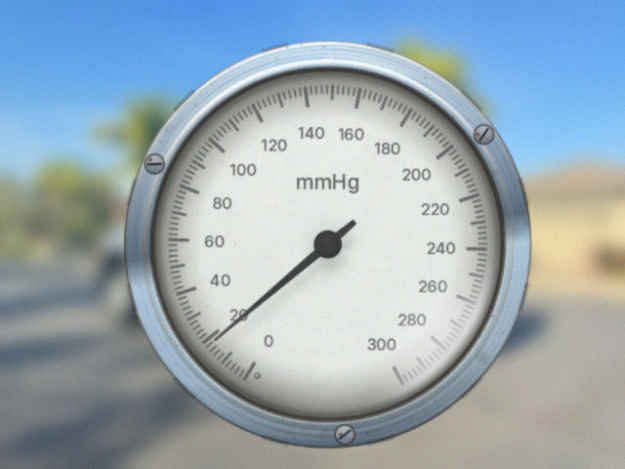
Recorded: 18; mmHg
